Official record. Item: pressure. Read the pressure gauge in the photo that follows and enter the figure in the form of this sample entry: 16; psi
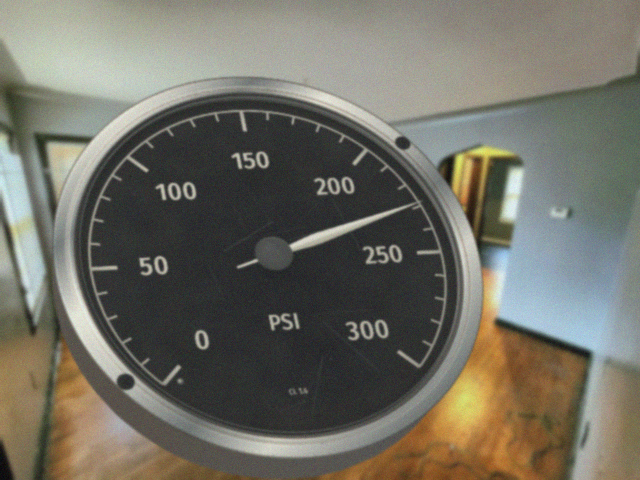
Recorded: 230; psi
